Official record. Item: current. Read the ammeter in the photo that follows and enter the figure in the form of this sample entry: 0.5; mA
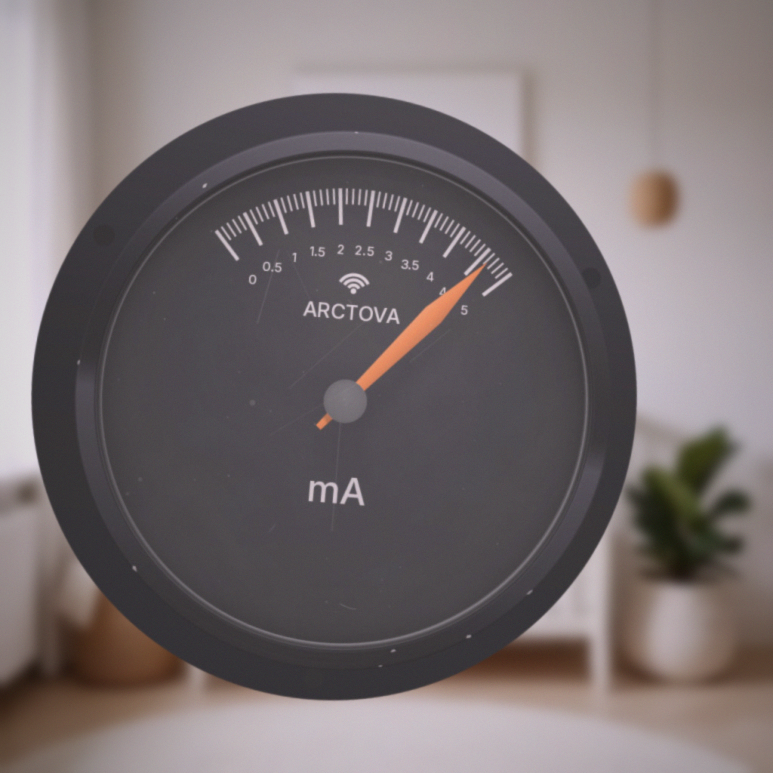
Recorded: 4.6; mA
